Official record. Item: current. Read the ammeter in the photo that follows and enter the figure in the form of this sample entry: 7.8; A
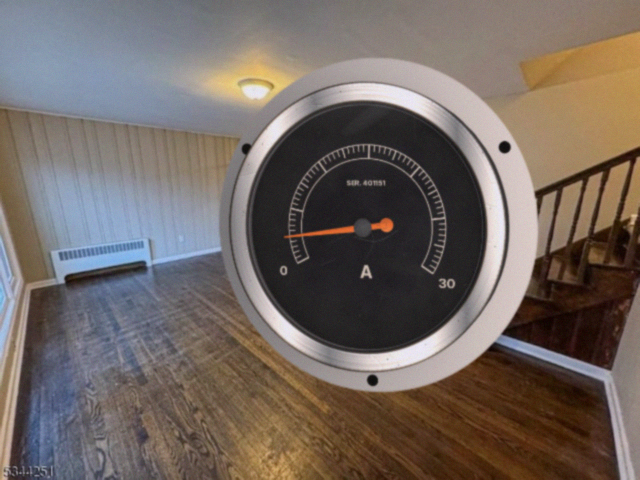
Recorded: 2.5; A
